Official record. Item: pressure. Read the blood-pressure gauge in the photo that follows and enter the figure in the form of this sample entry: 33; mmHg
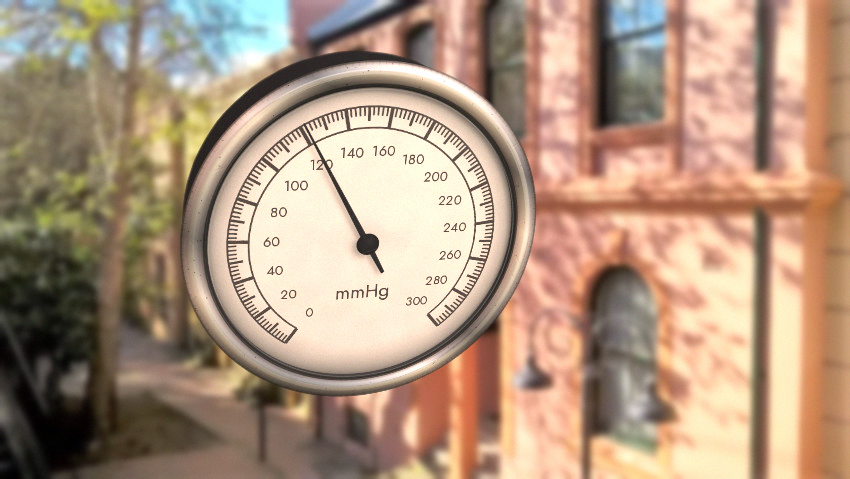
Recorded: 122; mmHg
